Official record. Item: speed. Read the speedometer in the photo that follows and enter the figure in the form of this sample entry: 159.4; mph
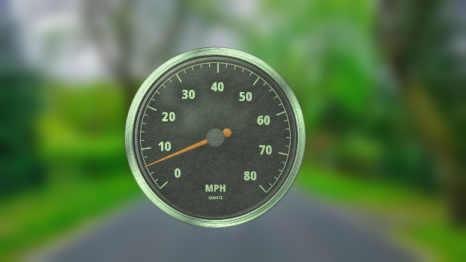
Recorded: 6; mph
